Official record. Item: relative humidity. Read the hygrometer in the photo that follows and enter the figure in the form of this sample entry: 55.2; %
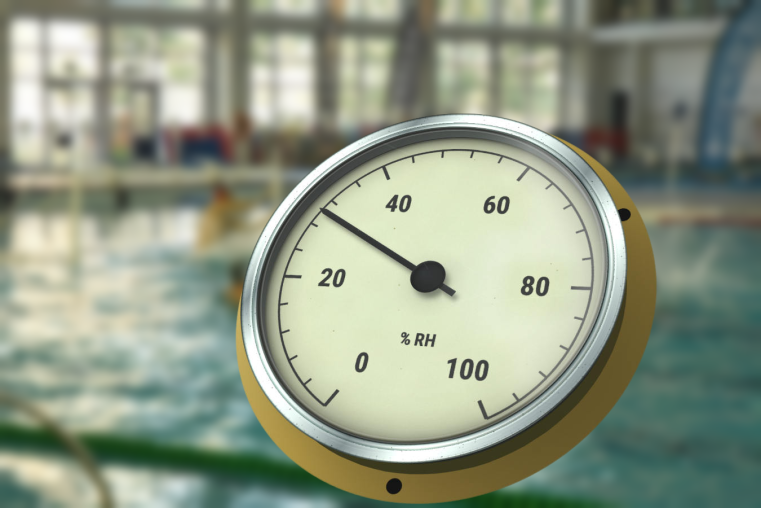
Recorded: 30; %
